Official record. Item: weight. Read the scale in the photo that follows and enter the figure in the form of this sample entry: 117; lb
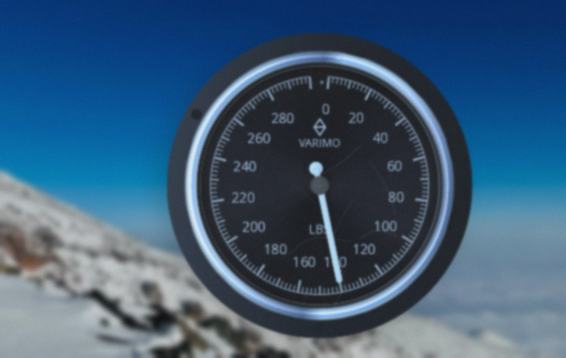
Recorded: 140; lb
